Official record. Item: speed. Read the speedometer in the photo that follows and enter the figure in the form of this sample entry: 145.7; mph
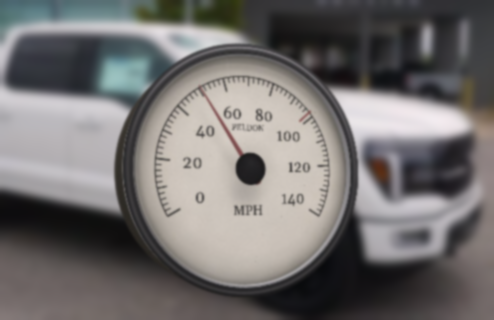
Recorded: 50; mph
